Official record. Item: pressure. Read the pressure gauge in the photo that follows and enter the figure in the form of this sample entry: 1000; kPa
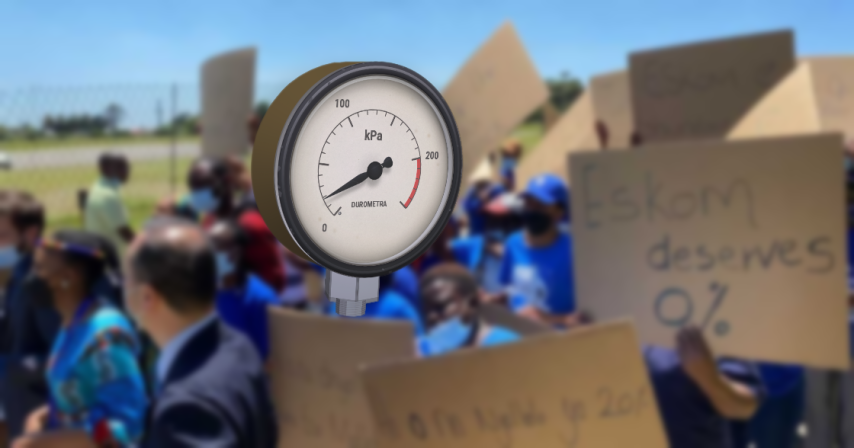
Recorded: 20; kPa
